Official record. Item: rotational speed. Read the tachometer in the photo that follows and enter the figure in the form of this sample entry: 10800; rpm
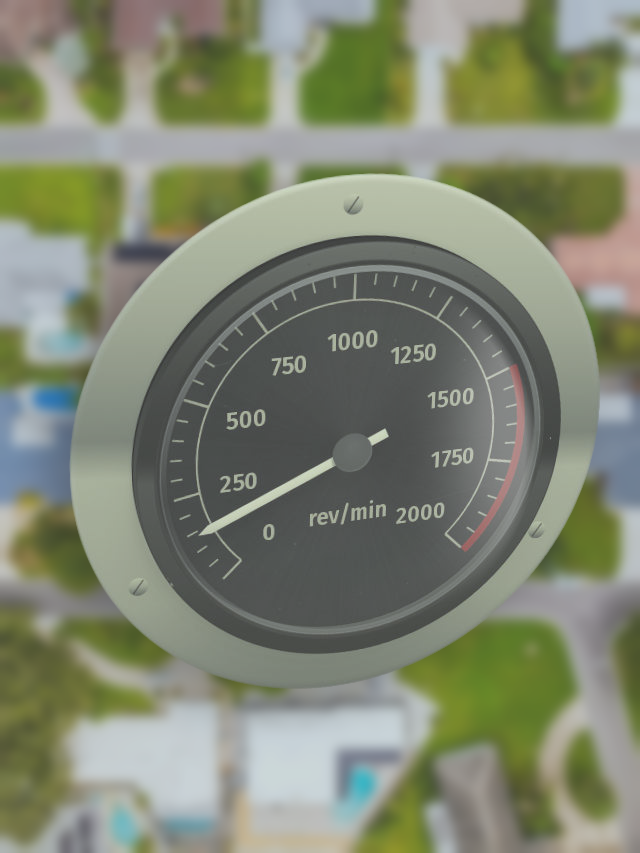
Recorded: 150; rpm
